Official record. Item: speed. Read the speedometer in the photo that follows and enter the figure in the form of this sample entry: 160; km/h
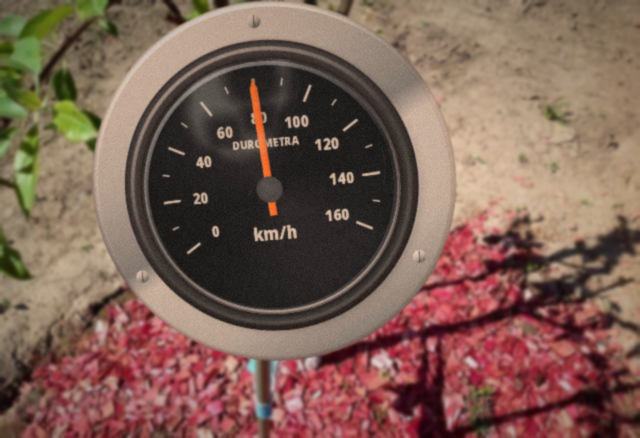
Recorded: 80; km/h
